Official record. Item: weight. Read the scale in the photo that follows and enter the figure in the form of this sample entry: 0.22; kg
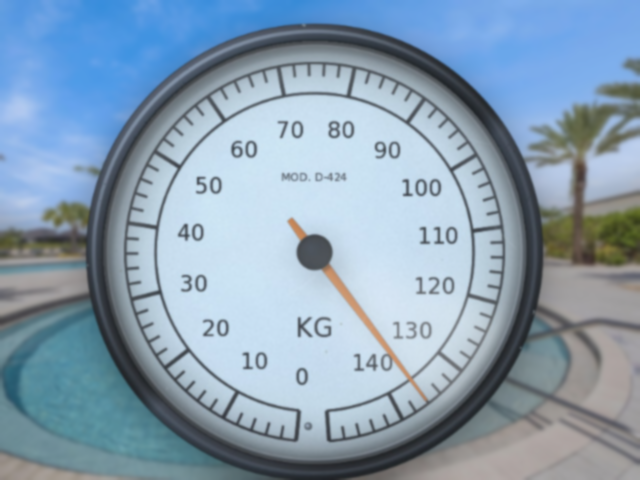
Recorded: 136; kg
